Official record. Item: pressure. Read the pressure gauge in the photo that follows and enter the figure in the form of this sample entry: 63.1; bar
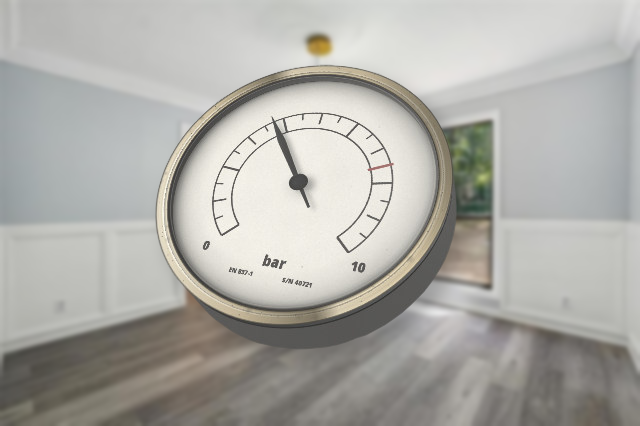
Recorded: 3.75; bar
